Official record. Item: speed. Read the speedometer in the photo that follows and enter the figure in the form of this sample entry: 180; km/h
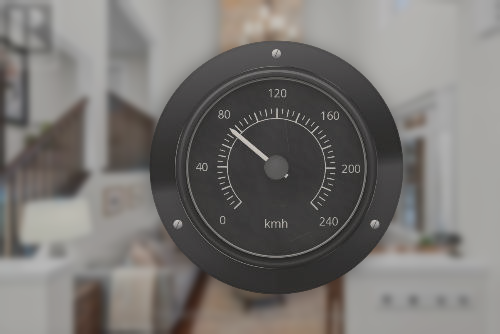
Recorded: 75; km/h
